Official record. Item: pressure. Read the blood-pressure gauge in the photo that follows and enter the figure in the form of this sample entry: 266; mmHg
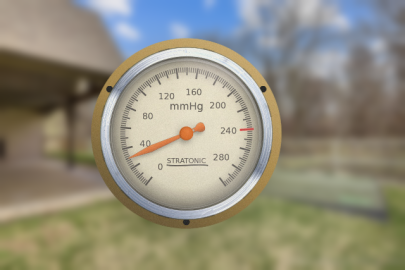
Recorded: 30; mmHg
